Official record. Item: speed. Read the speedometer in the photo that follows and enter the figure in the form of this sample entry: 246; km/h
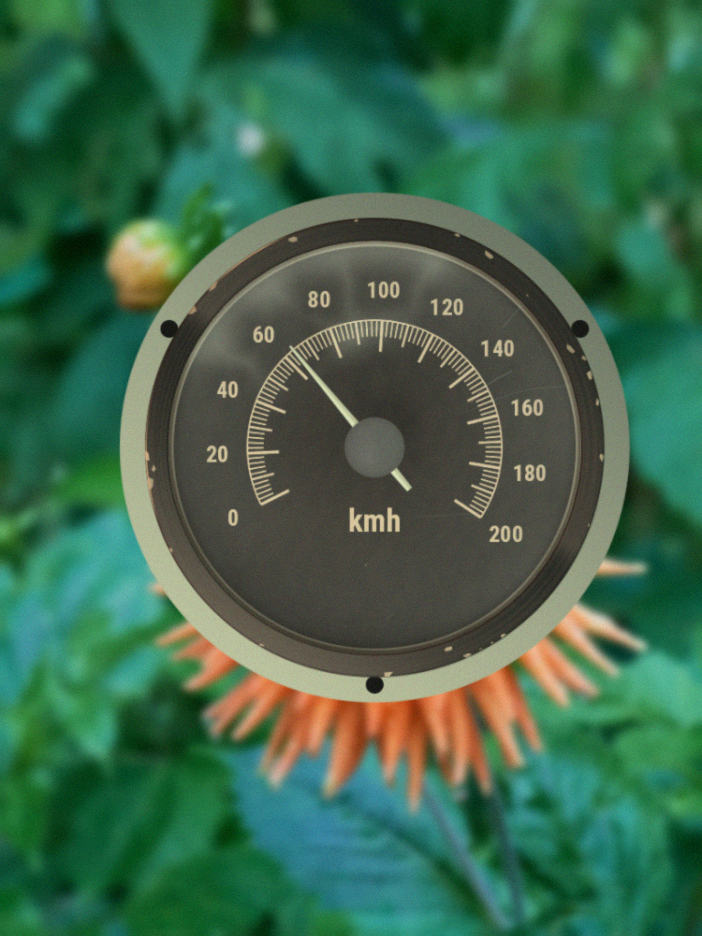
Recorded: 64; km/h
